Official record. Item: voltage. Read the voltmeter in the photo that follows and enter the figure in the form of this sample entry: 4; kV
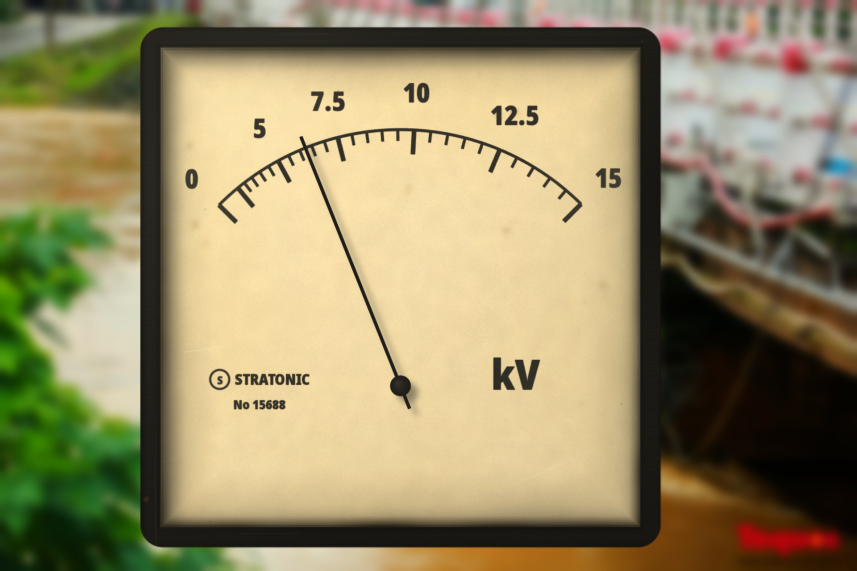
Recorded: 6.25; kV
